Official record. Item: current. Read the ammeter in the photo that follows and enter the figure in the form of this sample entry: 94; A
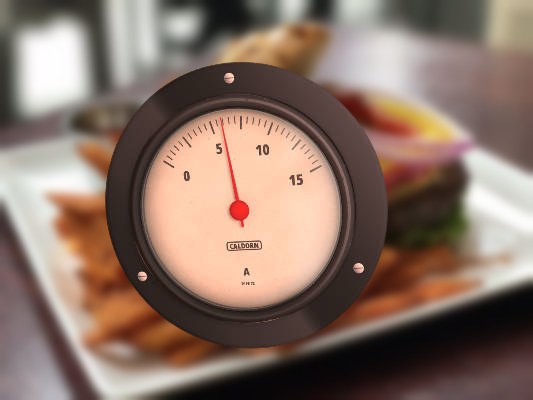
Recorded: 6; A
